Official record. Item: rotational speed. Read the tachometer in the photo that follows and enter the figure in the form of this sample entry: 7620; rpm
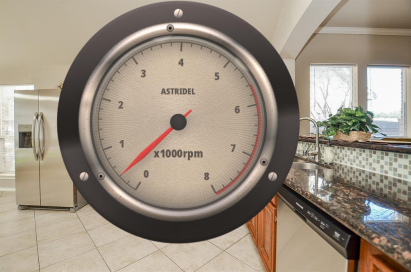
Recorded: 400; rpm
